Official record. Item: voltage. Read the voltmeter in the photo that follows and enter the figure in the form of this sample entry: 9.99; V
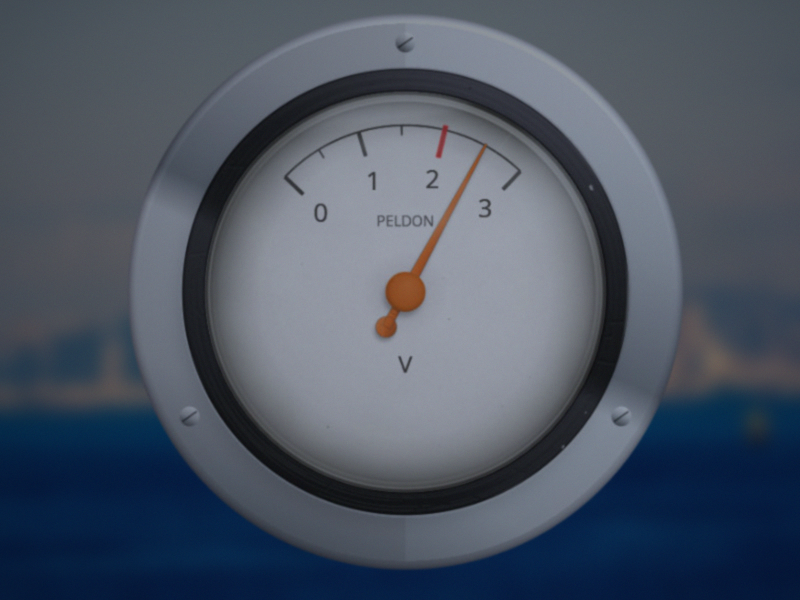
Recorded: 2.5; V
